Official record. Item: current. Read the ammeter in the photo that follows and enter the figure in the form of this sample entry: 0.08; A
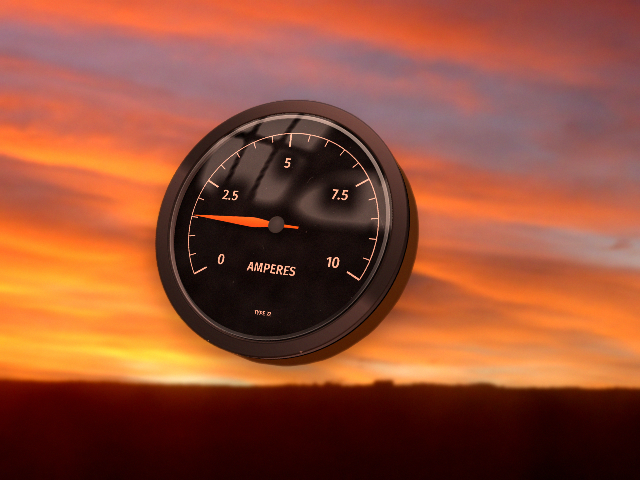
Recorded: 1.5; A
